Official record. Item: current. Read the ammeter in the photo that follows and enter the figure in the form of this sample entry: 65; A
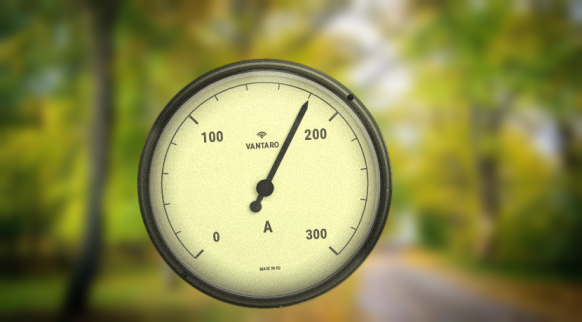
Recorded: 180; A
